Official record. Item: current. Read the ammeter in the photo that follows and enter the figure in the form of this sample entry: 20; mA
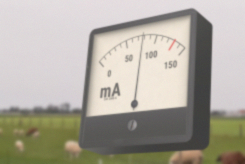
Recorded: 80; mA
